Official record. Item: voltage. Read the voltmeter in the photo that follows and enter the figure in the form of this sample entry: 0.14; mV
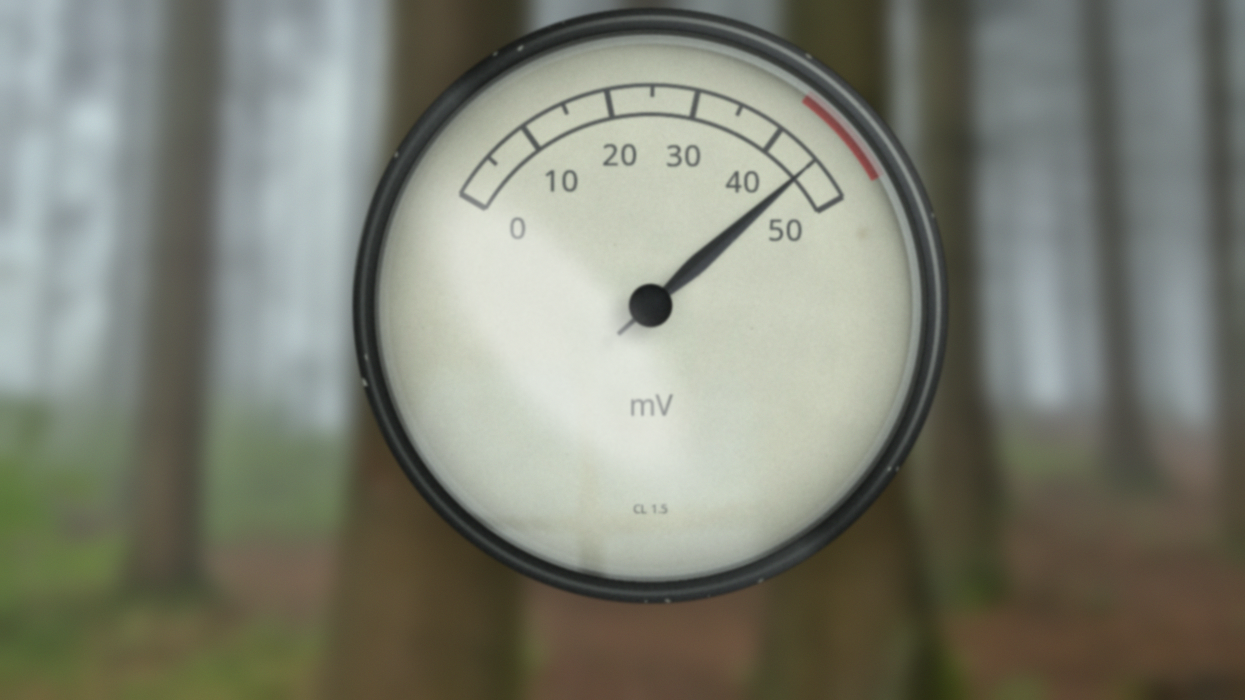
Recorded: 45; mV
